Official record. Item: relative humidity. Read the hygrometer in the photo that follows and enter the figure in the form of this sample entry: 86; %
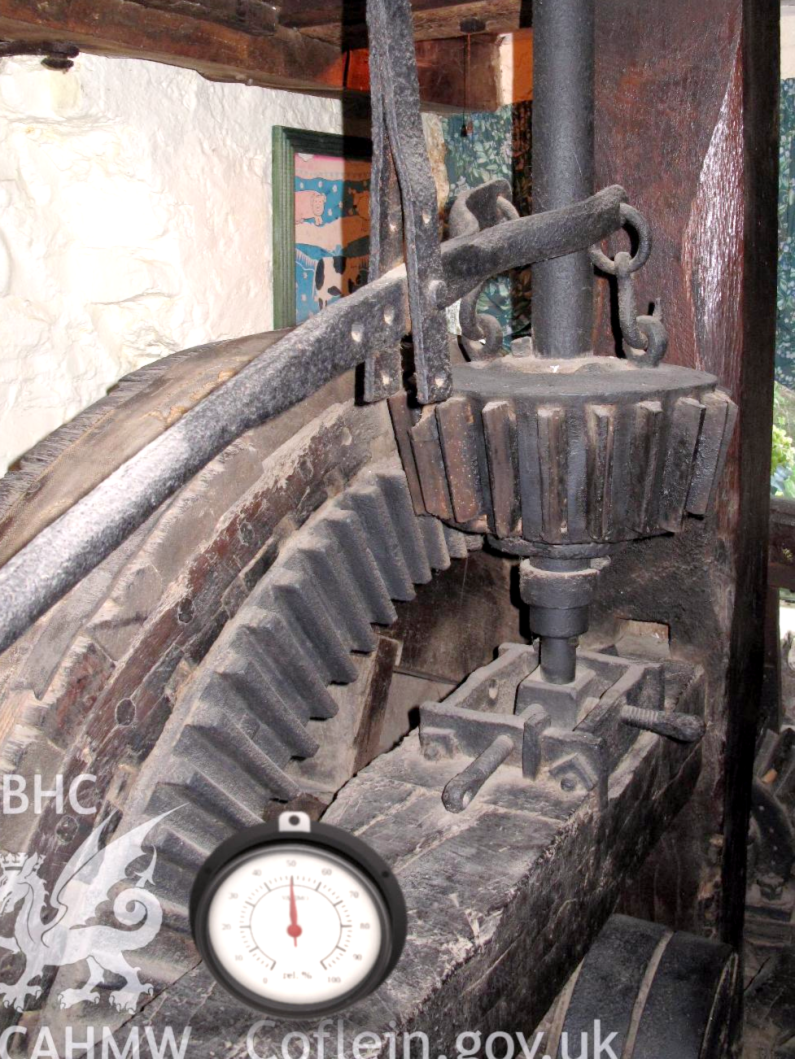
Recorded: 50; %
